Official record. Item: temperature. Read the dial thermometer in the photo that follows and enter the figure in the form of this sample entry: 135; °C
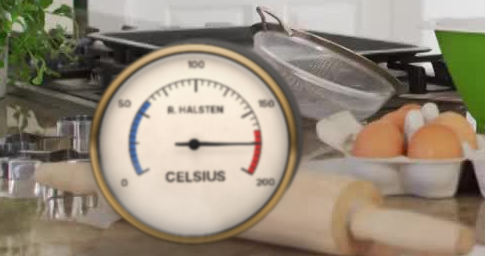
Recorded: 175; °C
